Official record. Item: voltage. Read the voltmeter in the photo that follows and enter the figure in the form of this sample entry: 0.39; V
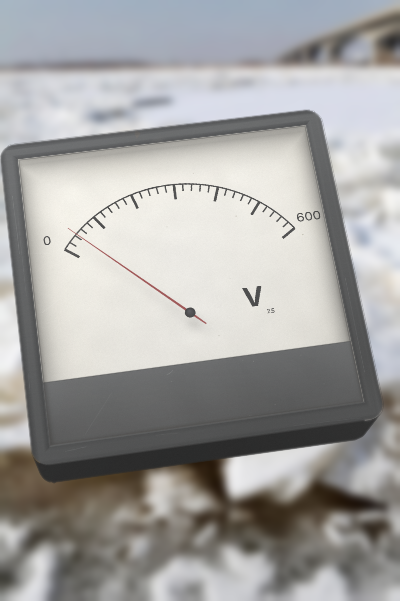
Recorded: 40; V
